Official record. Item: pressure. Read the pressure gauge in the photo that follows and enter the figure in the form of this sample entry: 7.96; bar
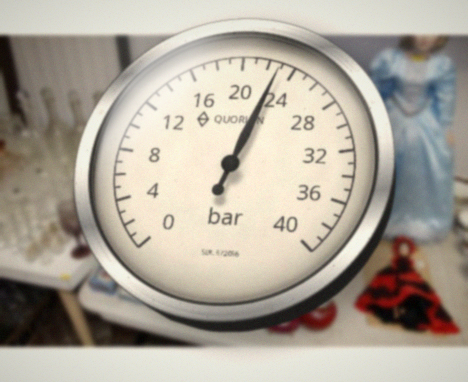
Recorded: 23; bar
